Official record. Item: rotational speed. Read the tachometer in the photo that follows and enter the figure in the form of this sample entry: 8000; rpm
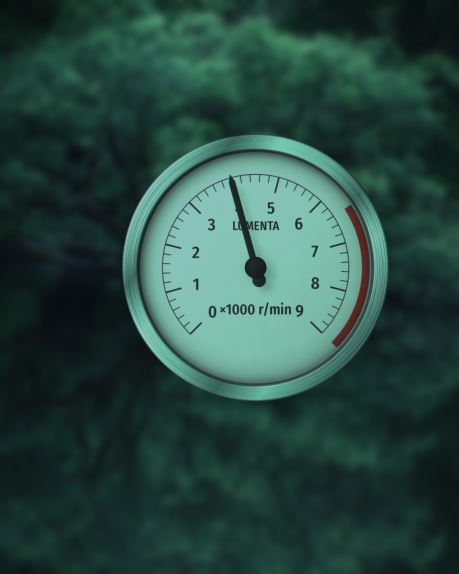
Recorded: 4000; rpm
